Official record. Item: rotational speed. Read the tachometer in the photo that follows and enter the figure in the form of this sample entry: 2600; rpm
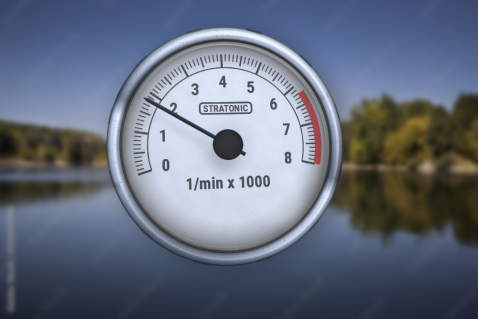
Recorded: 1800; rpm
